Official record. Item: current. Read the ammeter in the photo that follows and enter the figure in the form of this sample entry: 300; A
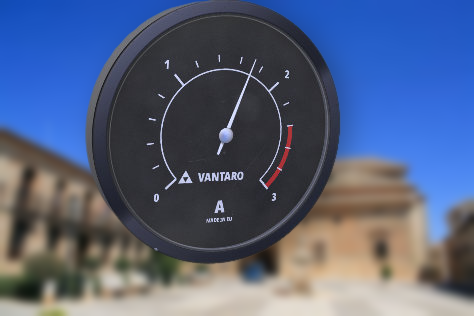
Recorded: 1.7; A
